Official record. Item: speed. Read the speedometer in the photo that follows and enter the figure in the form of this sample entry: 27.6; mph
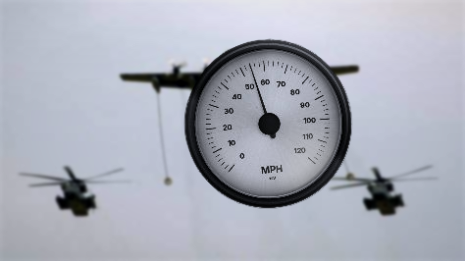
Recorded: 54; mph
